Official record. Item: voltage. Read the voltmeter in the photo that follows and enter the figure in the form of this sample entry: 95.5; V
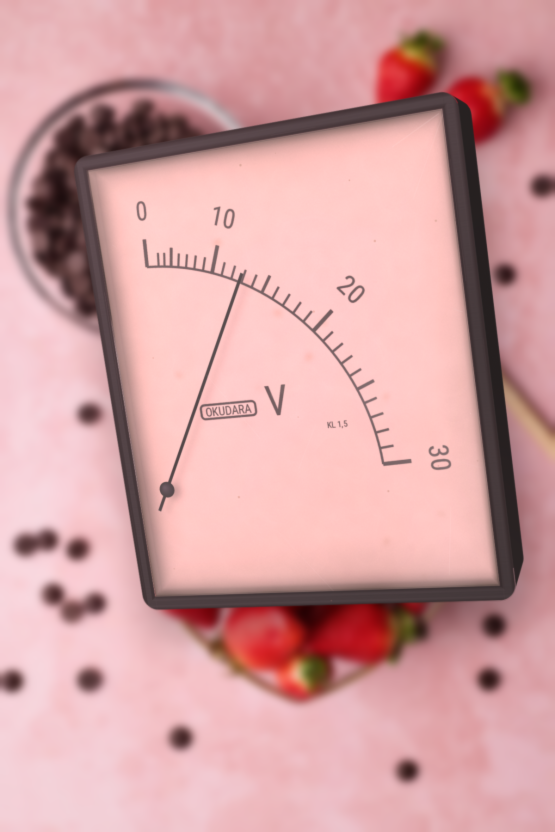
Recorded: 13; V
